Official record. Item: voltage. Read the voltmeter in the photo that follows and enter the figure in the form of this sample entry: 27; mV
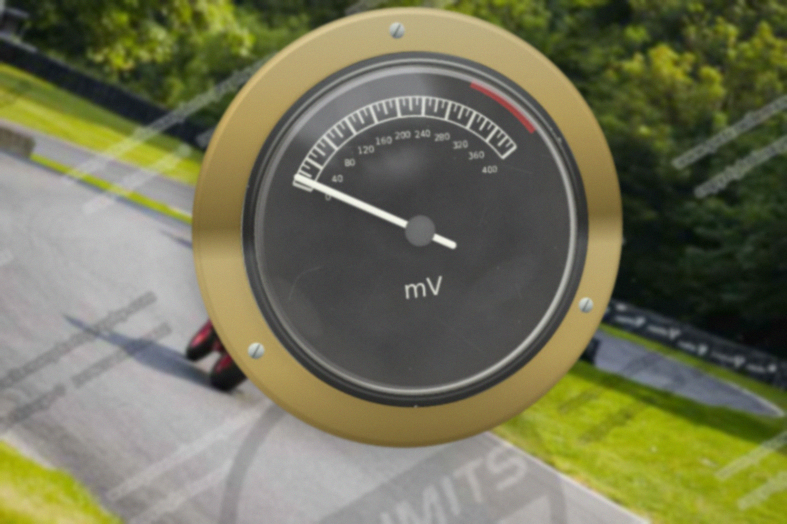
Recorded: 10; mV
